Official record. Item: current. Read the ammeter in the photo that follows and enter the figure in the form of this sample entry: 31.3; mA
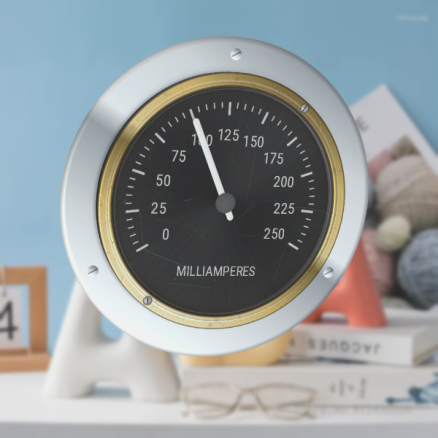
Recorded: 100; mA
